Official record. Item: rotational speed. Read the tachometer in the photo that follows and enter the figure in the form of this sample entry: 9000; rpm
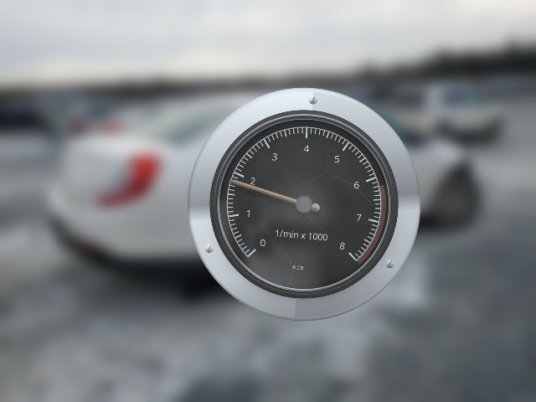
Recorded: 1800; rpm
